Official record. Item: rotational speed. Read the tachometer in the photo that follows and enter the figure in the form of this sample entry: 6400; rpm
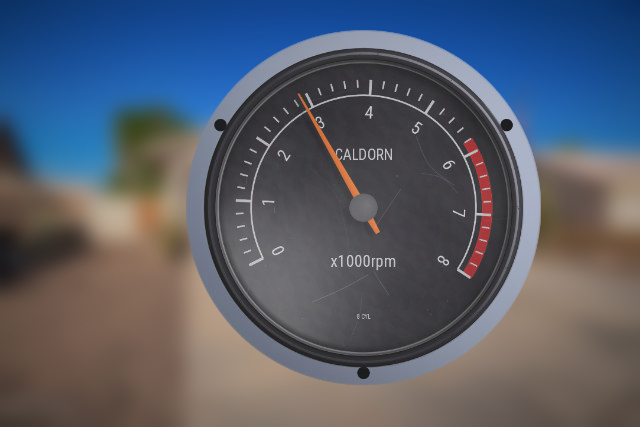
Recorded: 2900; rpm
